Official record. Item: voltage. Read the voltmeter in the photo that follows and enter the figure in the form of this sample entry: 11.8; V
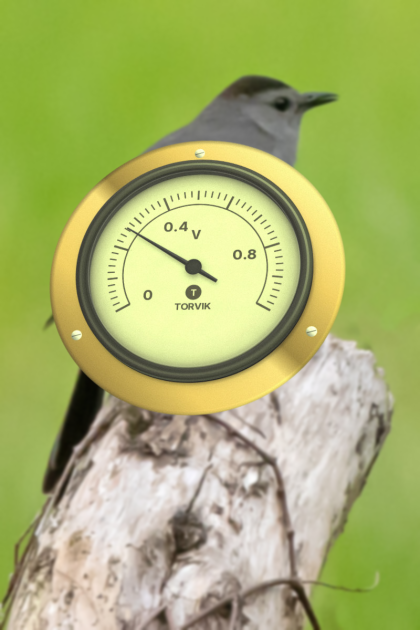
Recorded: 0.26; V
